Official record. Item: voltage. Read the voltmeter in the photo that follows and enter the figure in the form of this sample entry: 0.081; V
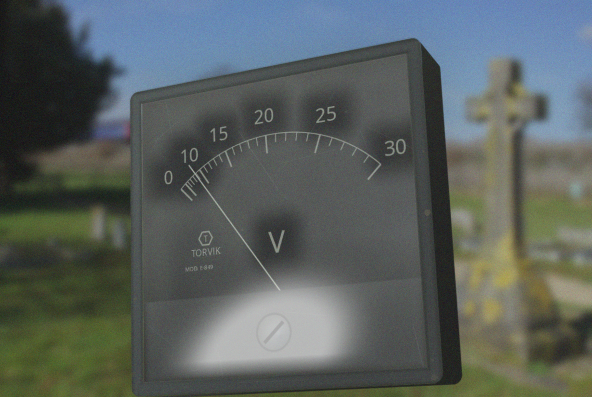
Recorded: 9; V
